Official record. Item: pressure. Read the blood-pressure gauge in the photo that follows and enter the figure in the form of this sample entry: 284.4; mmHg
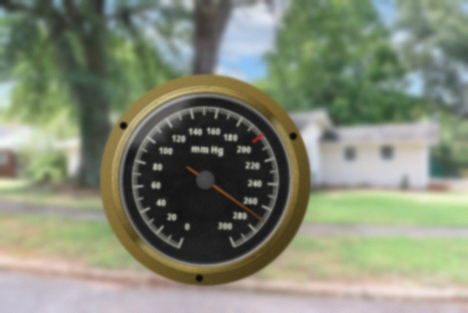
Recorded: 270; mmHg
